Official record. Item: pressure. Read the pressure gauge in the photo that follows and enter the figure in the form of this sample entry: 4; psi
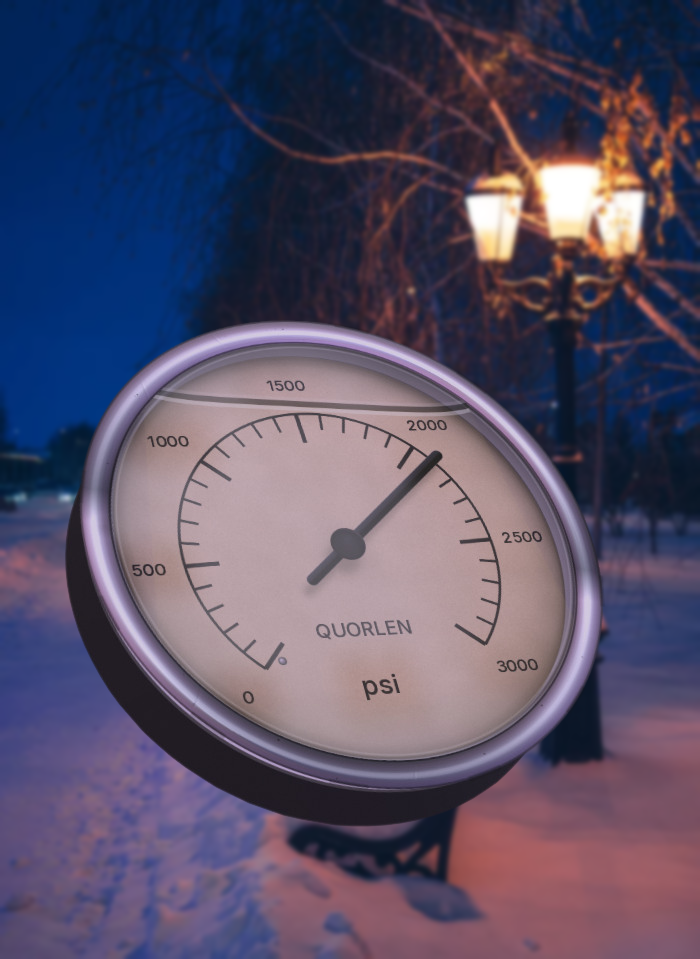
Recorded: 2100; psi
